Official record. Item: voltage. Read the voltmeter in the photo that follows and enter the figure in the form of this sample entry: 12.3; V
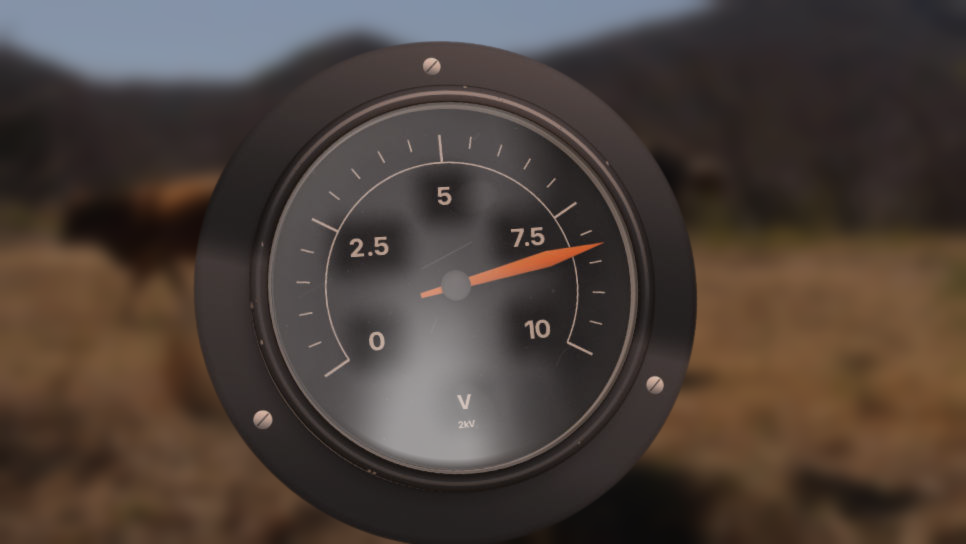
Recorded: 8.25; V
